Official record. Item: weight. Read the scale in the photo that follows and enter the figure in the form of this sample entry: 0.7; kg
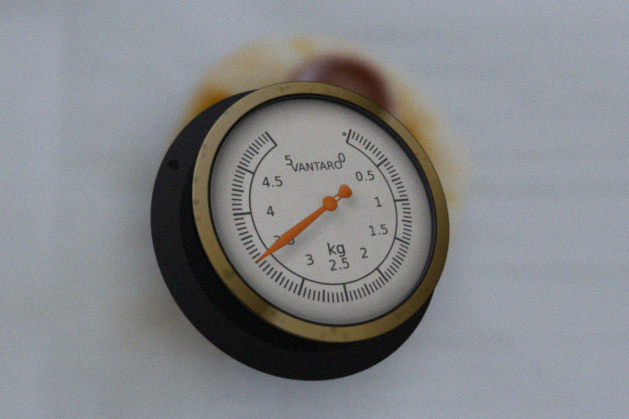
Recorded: 3.5; kg
